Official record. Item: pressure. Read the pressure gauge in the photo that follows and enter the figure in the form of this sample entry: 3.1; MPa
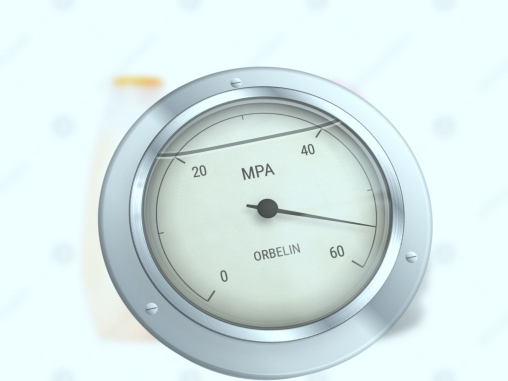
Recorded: 55; MPa
